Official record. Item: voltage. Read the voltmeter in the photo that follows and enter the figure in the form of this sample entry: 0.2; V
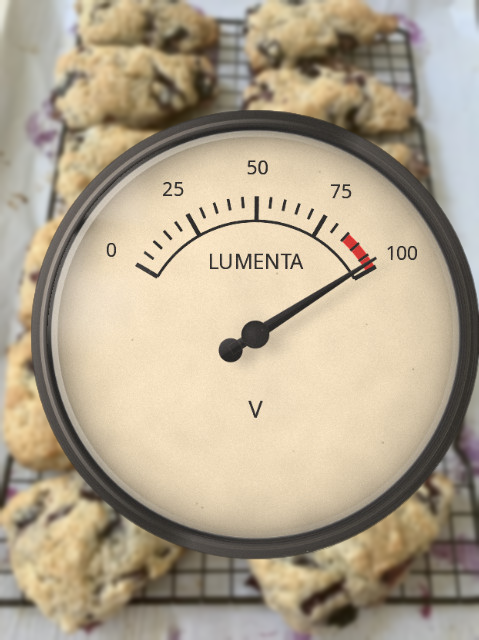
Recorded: 97.5; V
